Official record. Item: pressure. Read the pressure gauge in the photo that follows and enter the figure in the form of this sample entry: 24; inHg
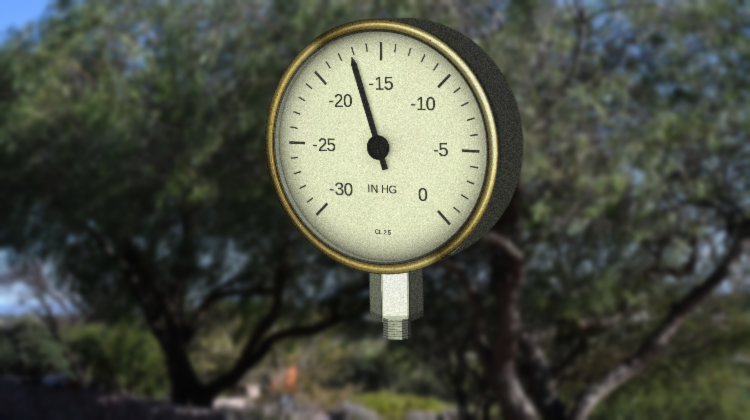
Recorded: -17; inHg
